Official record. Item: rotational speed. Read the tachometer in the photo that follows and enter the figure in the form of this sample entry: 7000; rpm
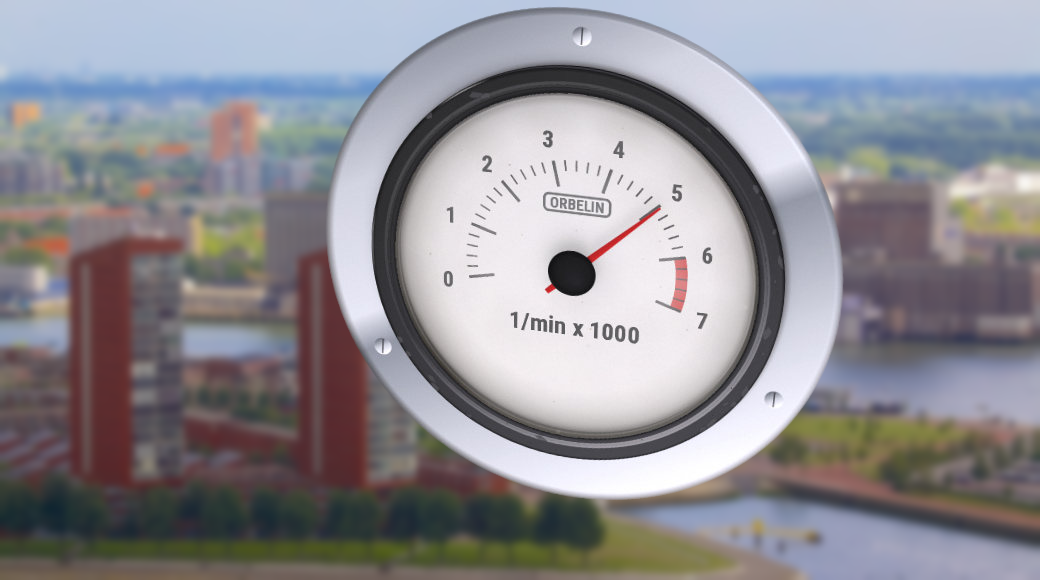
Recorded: 5000; rpm
